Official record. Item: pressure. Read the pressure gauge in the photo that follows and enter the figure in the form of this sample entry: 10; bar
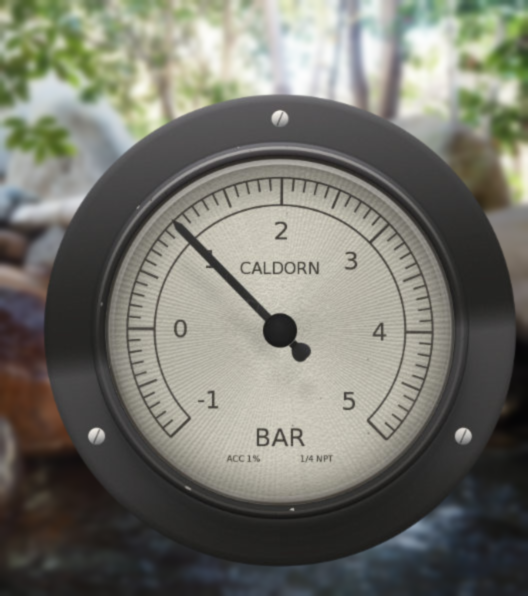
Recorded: 1; bar
